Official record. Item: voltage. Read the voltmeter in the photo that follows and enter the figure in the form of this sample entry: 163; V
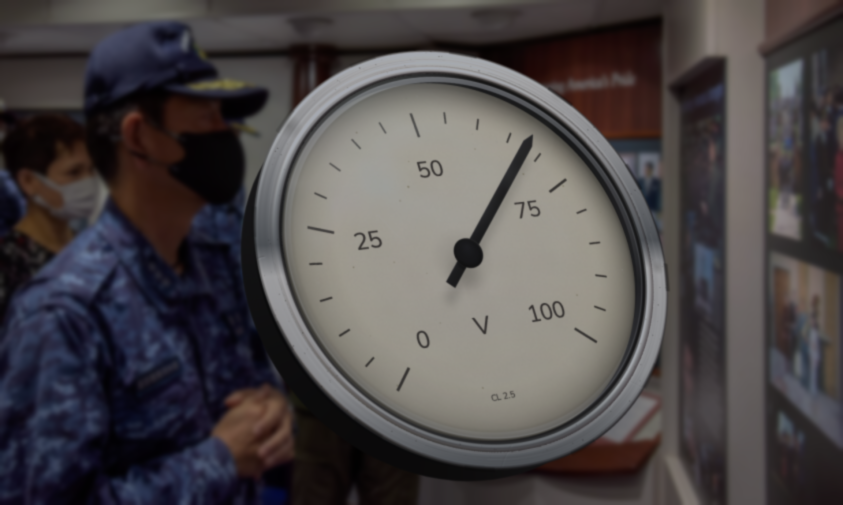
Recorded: 67.5; V
